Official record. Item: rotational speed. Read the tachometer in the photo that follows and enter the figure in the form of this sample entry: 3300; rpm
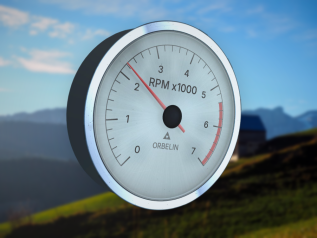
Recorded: 2200; rpm
